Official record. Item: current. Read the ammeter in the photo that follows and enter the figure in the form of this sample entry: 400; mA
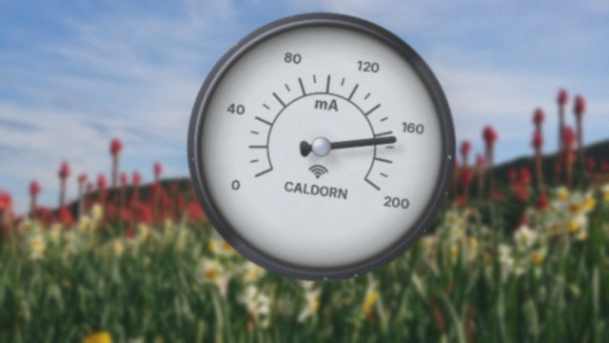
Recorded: 165; mA
